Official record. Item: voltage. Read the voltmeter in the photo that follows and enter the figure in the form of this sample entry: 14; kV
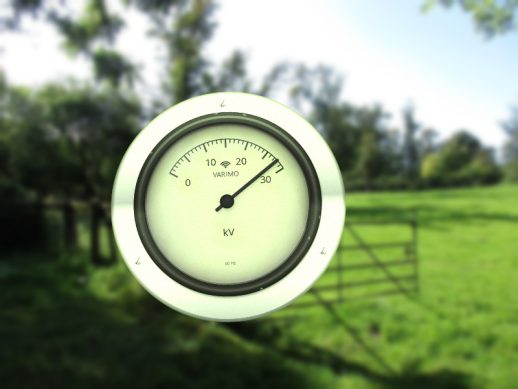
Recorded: 28; kV
